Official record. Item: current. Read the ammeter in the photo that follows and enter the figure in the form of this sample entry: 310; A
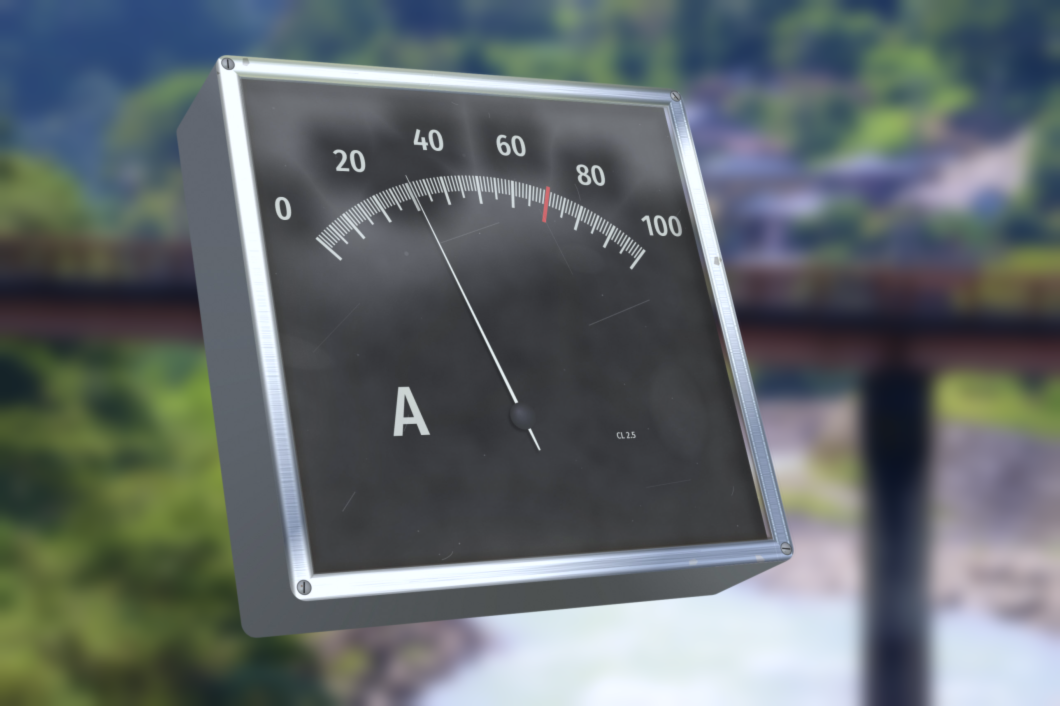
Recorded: 30; A
